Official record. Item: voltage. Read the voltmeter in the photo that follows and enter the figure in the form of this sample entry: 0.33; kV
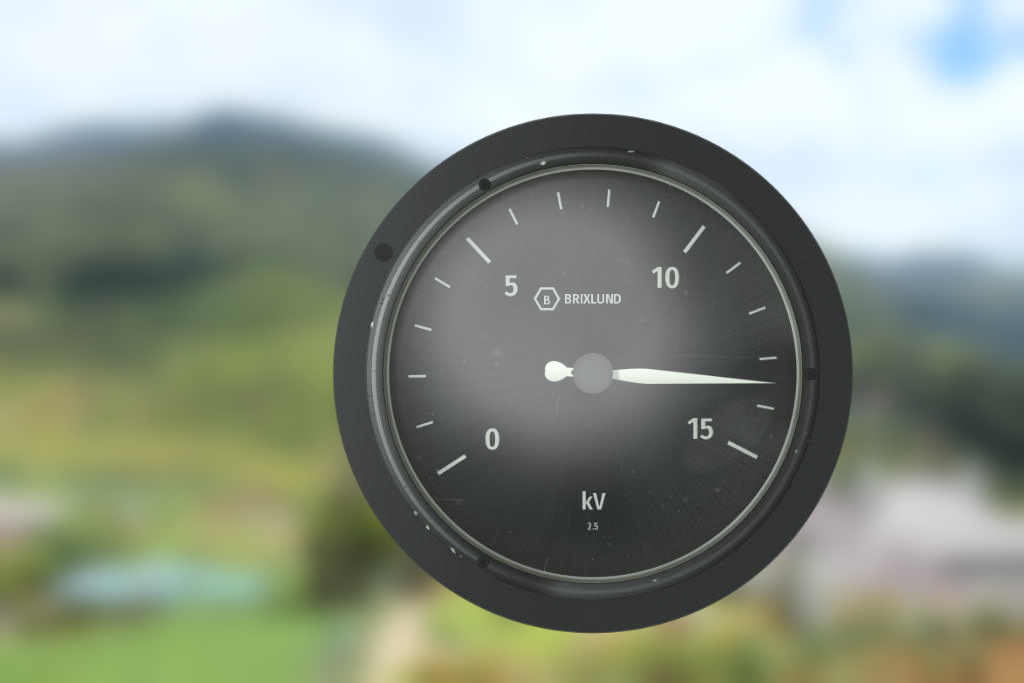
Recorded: 13.5; kV
